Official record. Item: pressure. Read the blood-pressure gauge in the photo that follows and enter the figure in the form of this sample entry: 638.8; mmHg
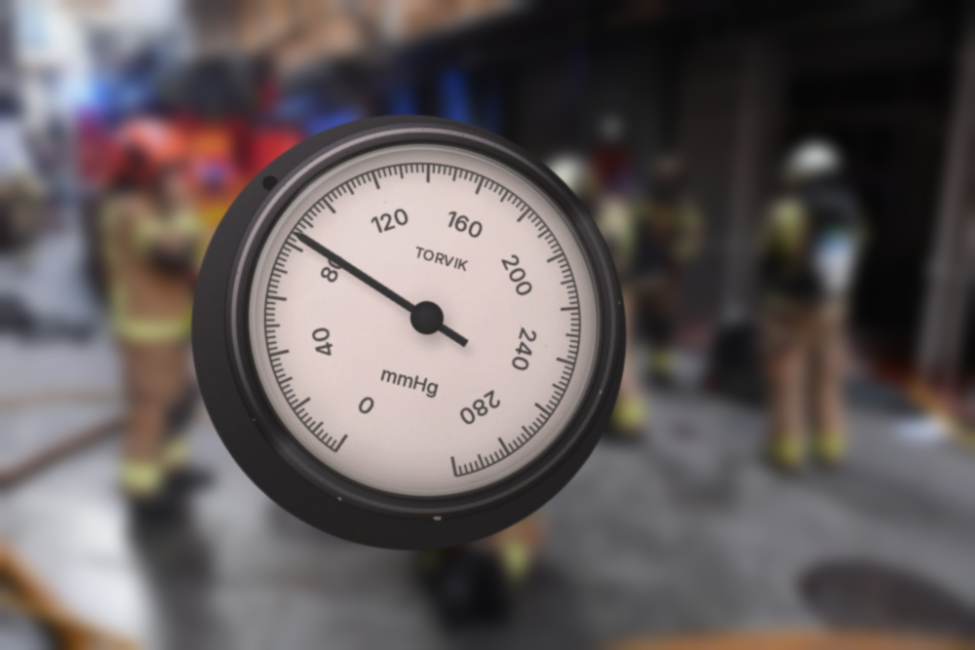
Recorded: 84; mmHg
